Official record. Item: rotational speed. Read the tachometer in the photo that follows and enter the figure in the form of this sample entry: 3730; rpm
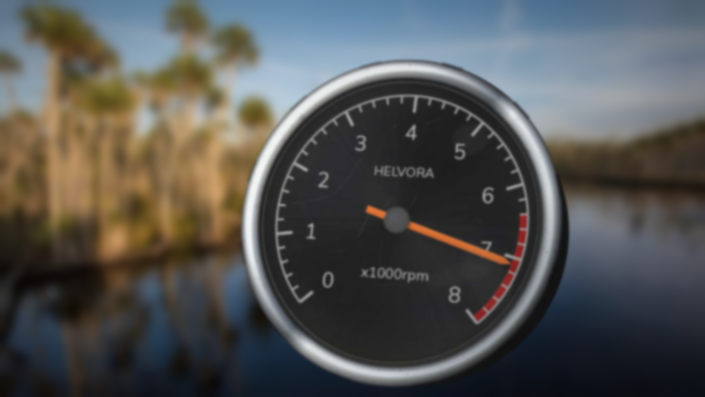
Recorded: 7100; rpm
